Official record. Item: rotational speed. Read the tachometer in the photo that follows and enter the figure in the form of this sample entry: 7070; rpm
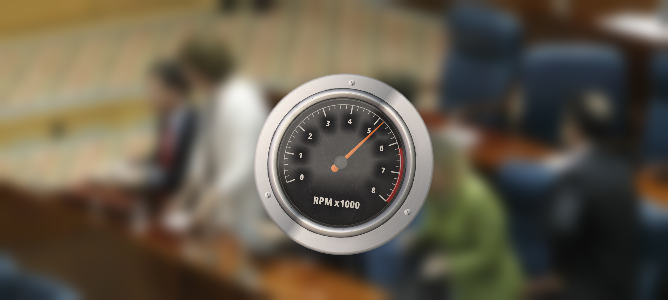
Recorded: 5200; rpm
